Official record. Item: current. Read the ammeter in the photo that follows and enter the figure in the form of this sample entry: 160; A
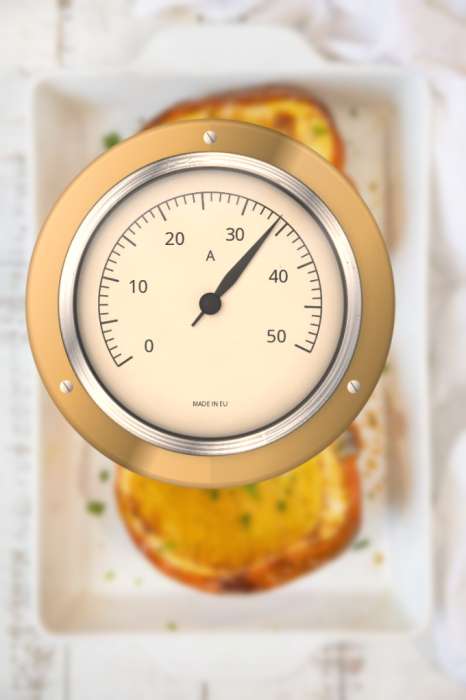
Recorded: 34; A
